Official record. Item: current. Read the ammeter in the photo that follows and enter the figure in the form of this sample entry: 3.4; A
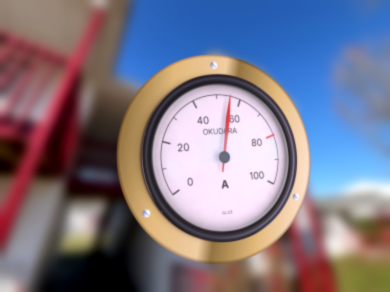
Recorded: 55; A
